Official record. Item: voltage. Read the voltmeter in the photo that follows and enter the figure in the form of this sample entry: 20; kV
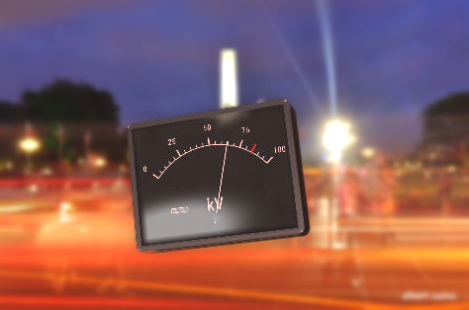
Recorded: 65; kV
